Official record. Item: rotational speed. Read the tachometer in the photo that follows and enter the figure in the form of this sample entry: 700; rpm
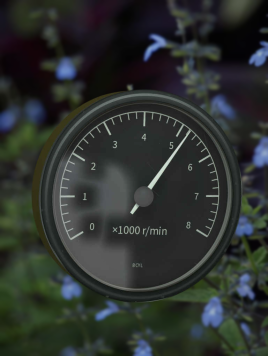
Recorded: 5200; rpm
